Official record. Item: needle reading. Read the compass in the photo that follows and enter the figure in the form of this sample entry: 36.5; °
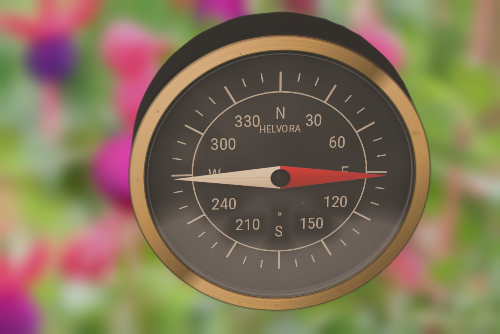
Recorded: 90; °
